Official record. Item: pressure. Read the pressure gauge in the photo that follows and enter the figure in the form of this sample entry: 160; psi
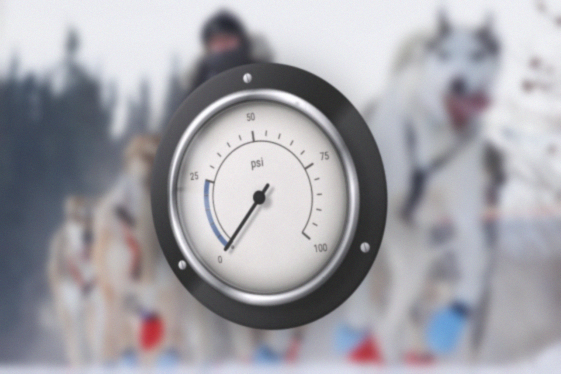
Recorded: 0; psi
